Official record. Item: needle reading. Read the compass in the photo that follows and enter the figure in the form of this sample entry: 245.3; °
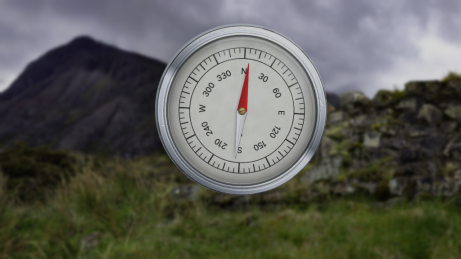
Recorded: 5; °
